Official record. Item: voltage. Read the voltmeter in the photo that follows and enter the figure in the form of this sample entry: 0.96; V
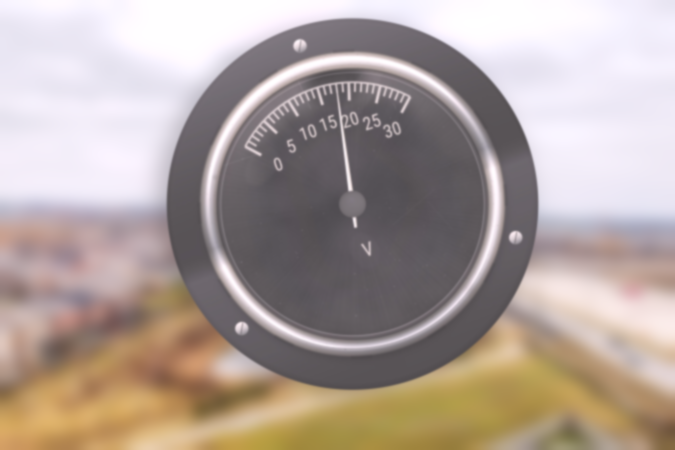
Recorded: 18; V
